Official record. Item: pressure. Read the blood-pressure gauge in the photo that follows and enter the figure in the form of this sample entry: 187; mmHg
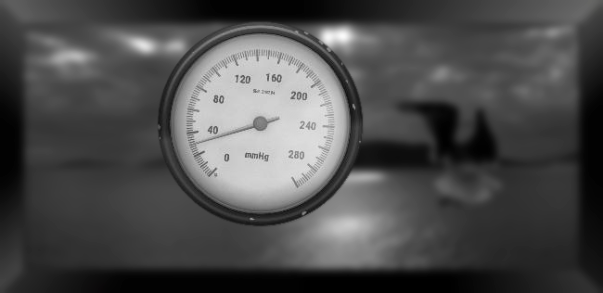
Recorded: 30; mmHg
